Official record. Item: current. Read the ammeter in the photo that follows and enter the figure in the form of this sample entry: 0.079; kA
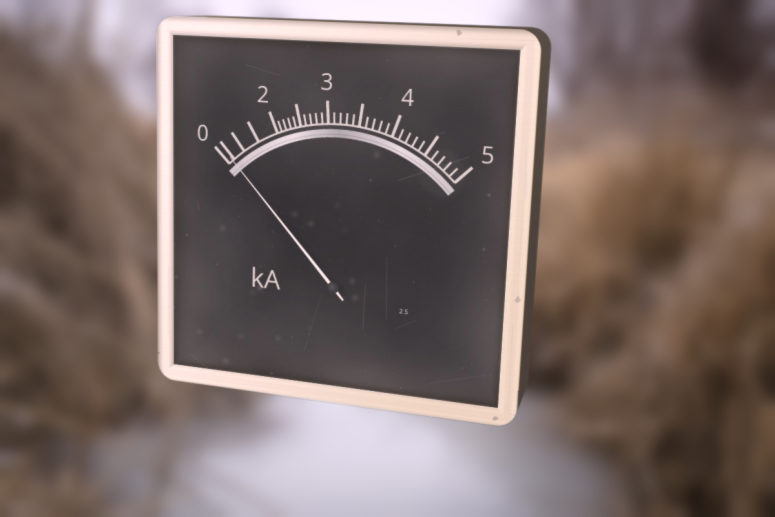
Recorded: 0.5; kA
